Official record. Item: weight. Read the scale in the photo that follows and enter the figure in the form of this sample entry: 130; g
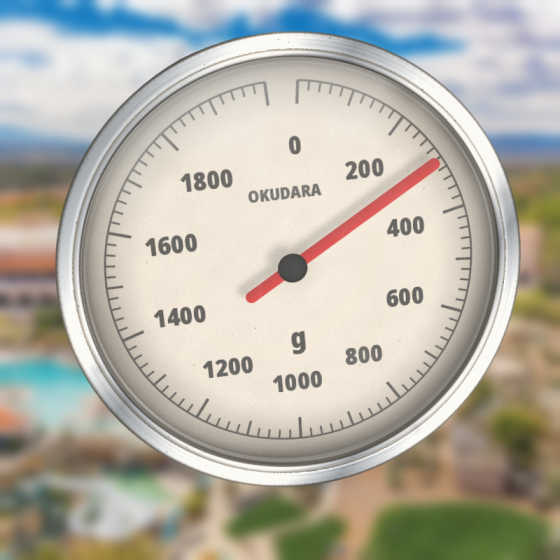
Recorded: 300; g
